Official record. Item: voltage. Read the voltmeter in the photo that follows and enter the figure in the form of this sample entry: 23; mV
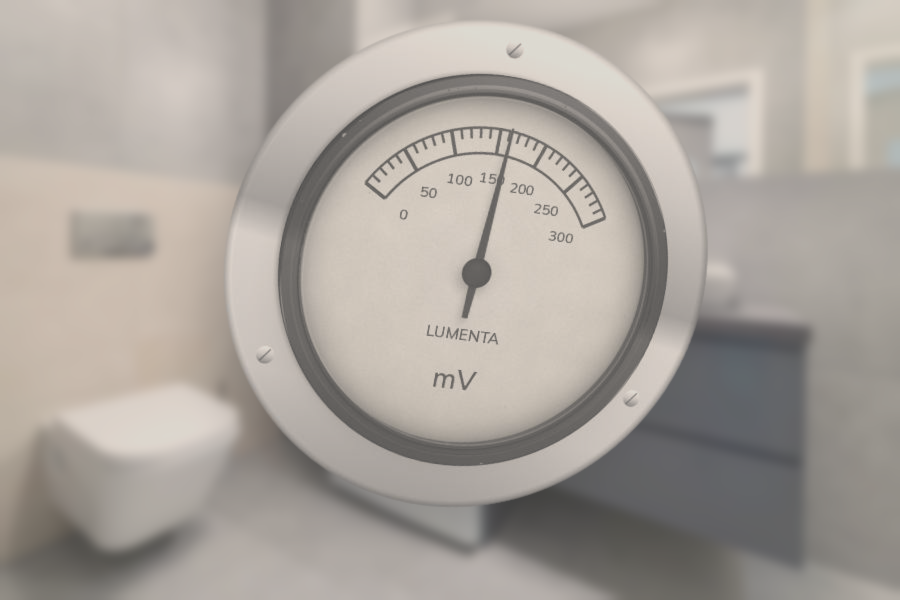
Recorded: 160; mV
